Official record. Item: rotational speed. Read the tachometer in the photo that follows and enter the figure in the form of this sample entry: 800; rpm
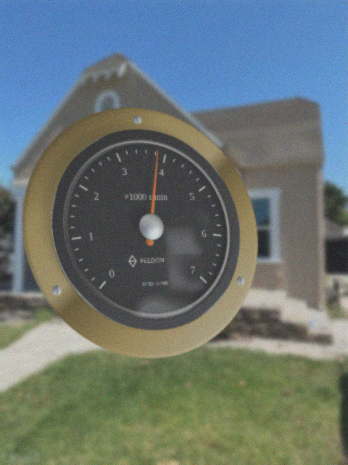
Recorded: 3800; rpm
